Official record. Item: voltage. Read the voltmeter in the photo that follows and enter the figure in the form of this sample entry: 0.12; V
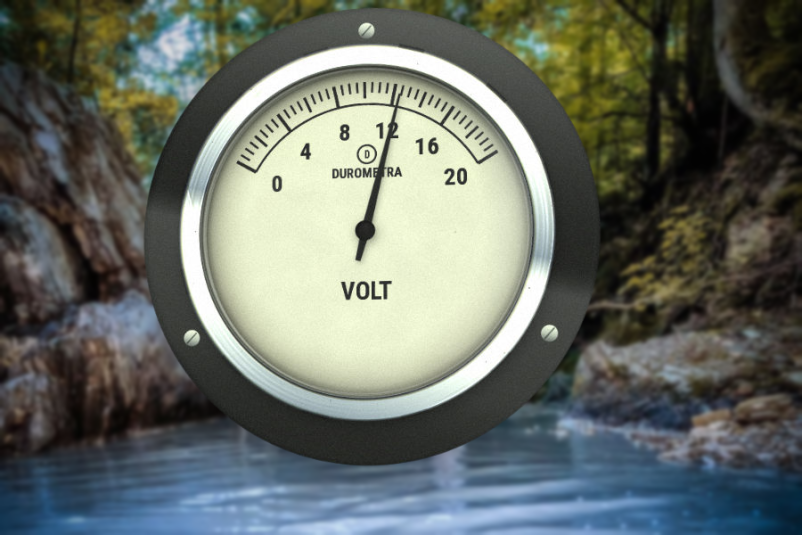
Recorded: 12.5; V
